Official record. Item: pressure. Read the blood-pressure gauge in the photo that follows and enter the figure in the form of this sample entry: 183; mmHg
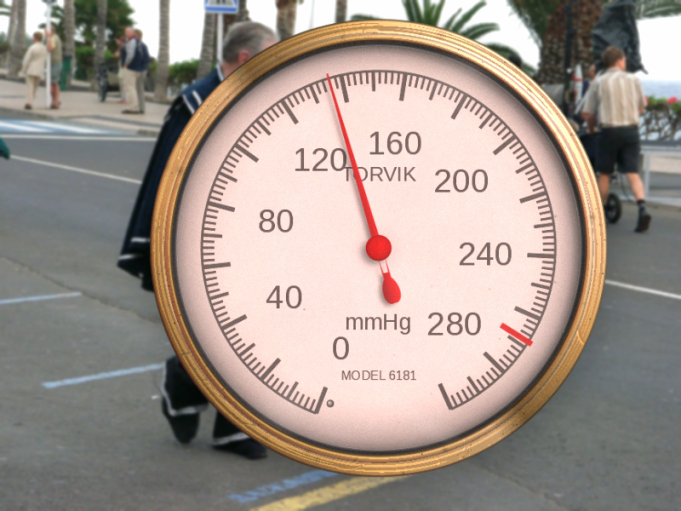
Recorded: 136; mmHg
